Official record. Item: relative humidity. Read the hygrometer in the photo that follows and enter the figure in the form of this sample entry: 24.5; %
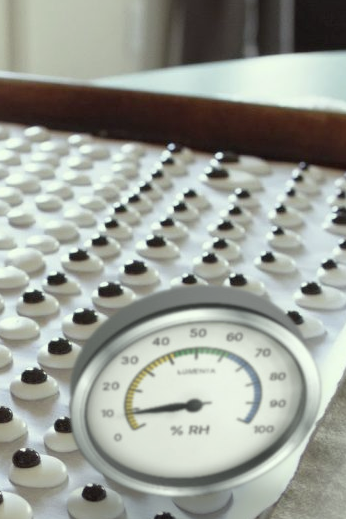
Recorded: 10; %
